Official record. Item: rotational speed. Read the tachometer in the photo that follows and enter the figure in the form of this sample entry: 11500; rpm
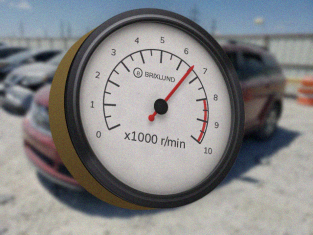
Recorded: 6500; rpm
